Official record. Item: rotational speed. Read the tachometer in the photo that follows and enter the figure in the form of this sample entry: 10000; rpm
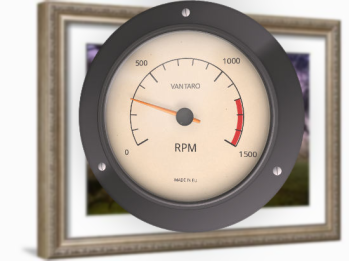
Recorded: 300; rpm
